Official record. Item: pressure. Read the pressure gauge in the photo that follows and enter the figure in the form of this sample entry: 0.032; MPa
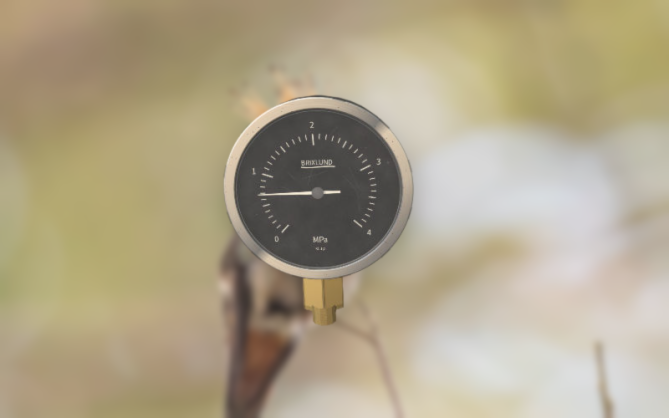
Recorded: 0.7; MPa
